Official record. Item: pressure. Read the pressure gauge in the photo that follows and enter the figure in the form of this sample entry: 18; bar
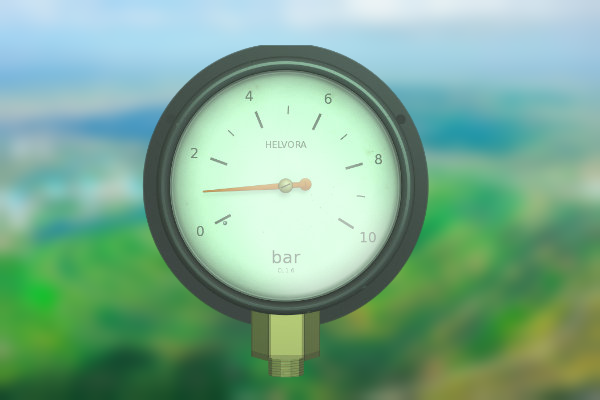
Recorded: 1; bar
